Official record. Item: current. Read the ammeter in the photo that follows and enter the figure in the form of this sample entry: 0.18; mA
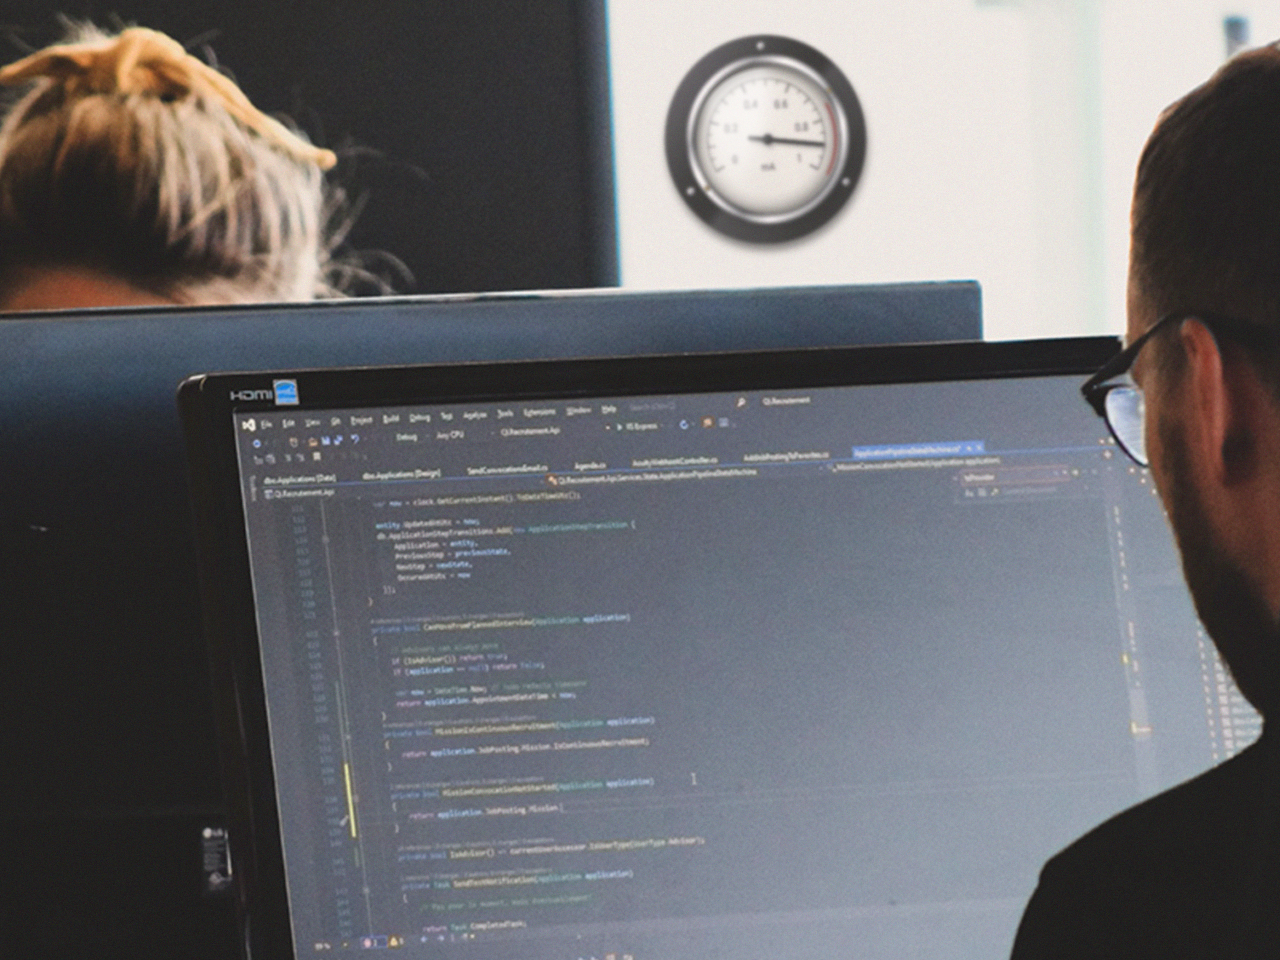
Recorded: 0.9; mA
